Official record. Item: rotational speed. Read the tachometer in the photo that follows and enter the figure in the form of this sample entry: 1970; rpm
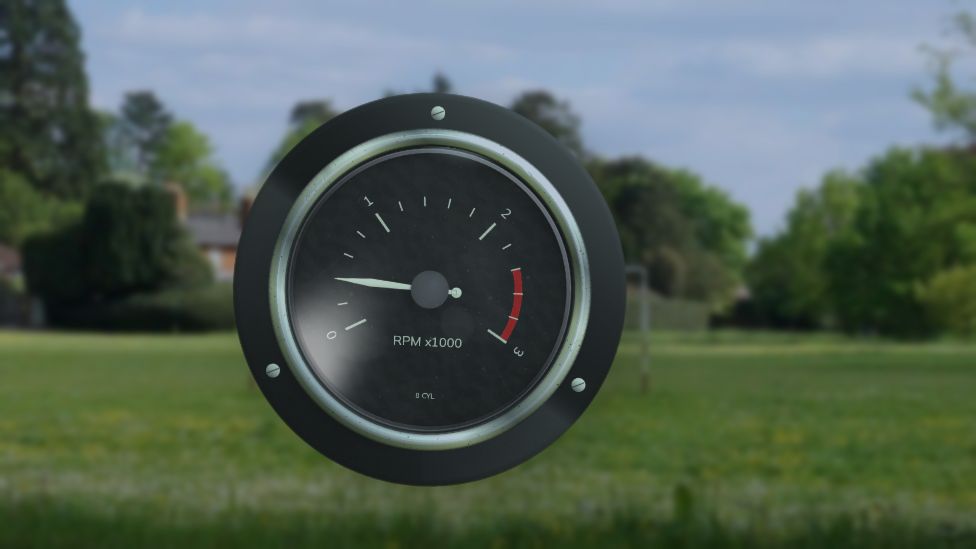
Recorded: 400; rpm
